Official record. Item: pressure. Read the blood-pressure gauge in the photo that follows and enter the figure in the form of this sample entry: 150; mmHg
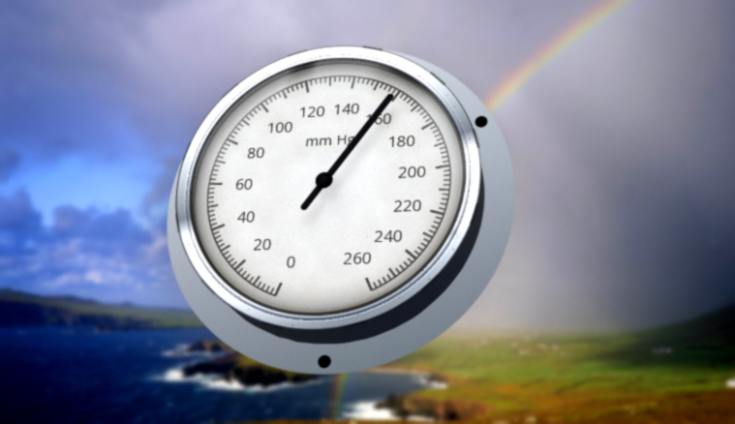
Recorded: 160; mmHg
